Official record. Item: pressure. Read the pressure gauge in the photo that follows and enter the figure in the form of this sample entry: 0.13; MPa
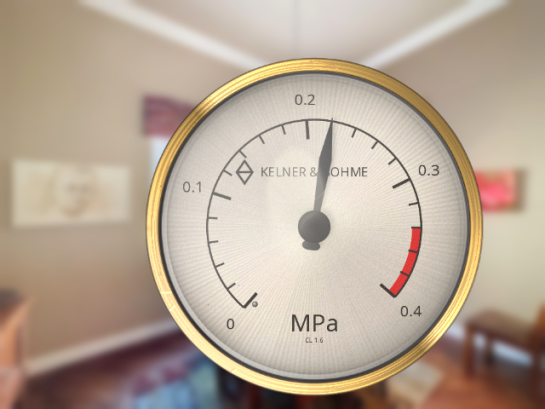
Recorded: 0.22; MPa
